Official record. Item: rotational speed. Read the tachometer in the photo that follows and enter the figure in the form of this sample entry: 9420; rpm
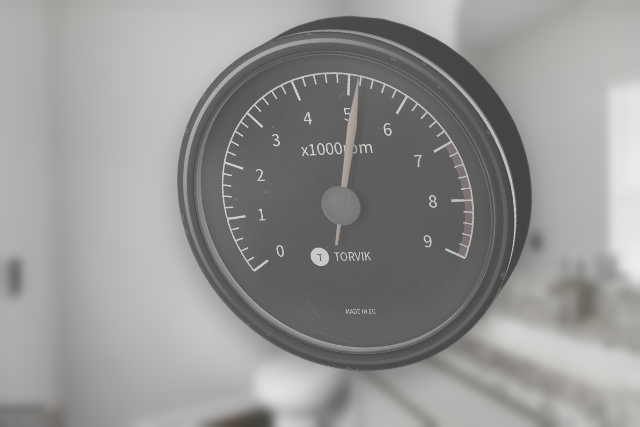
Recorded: 5200; rpm
